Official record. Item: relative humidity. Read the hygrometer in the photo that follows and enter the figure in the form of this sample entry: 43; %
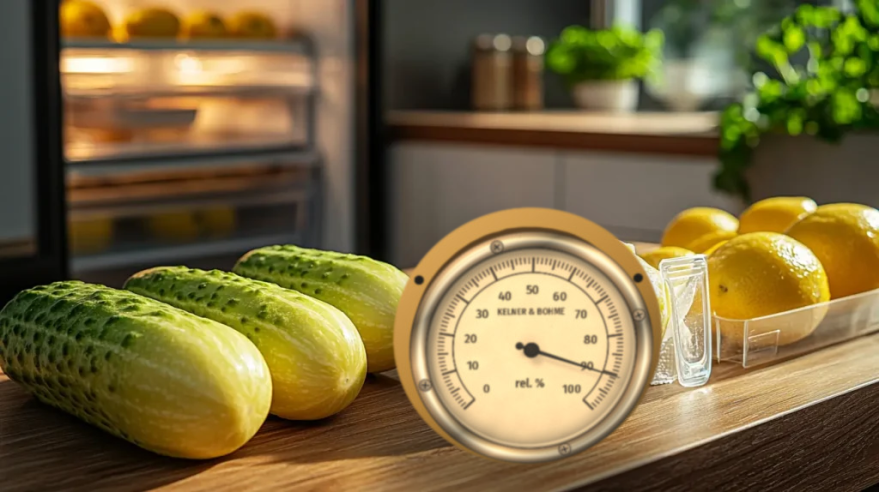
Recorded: 90; %
